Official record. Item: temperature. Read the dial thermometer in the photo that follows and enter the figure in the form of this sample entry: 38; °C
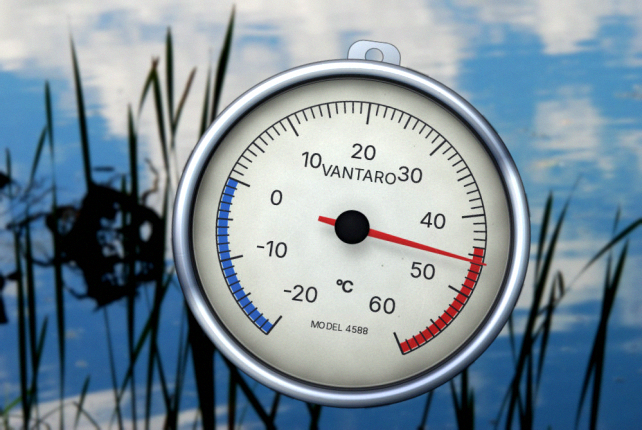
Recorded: 46; °C
